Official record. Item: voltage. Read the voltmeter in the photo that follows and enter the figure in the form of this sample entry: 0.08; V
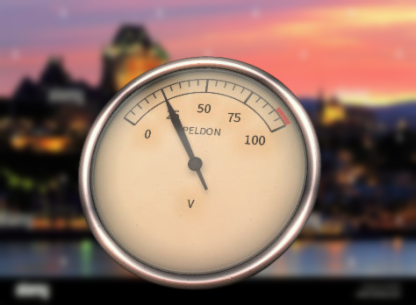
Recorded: 25; V
